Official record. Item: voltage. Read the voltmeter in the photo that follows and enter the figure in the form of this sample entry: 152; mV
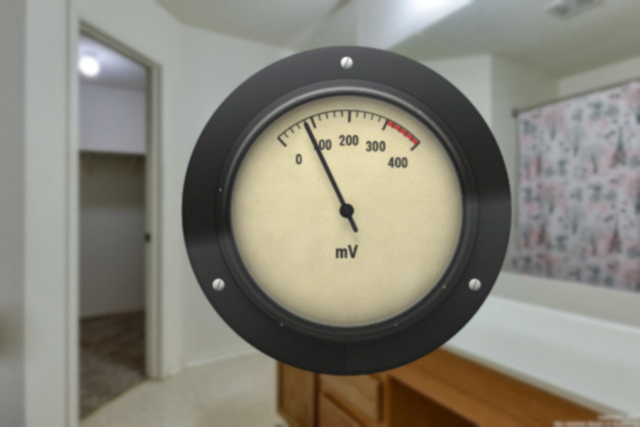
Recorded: 80; mV
